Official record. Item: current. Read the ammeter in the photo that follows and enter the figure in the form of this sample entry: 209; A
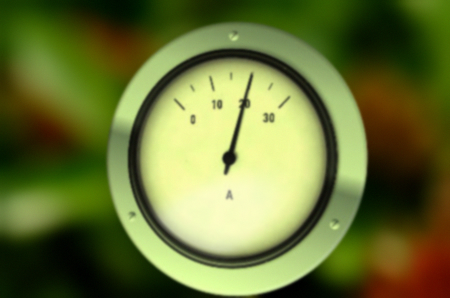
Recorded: 20; A
